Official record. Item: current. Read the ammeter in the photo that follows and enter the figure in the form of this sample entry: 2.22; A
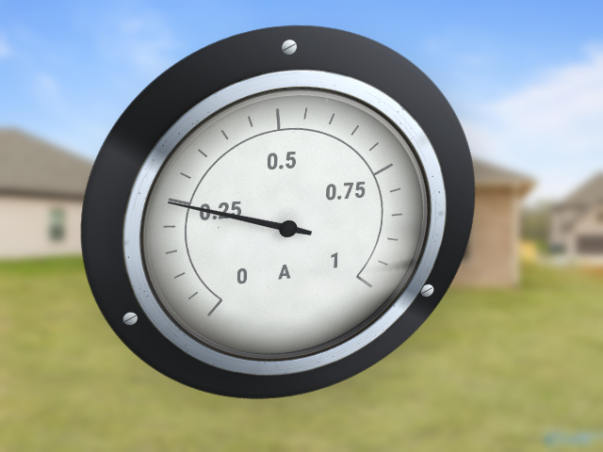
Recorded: 0.25; A
